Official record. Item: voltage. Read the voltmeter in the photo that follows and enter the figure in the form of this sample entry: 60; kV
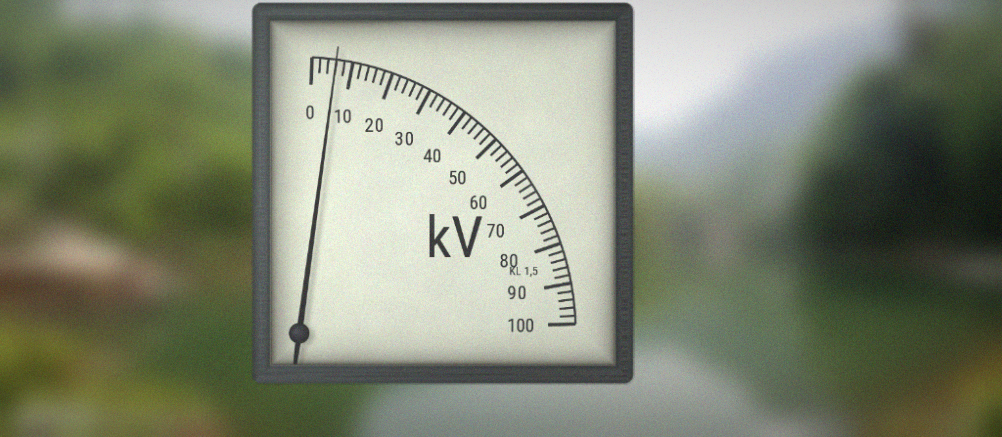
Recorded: 6; kV
